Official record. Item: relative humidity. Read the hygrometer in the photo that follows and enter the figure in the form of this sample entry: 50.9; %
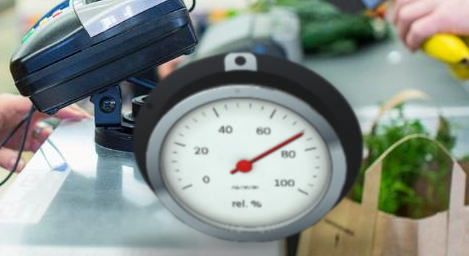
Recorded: 72; %
